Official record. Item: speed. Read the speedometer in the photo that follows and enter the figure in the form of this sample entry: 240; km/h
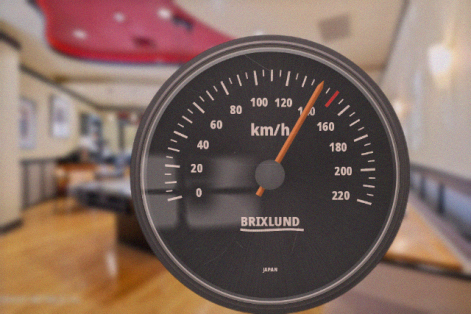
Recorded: 140; km/h
